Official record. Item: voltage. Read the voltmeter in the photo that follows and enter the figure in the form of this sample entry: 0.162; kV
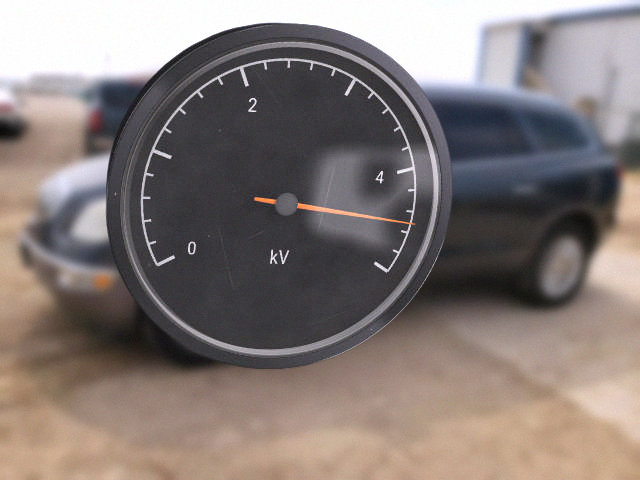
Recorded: 4.5; kV
